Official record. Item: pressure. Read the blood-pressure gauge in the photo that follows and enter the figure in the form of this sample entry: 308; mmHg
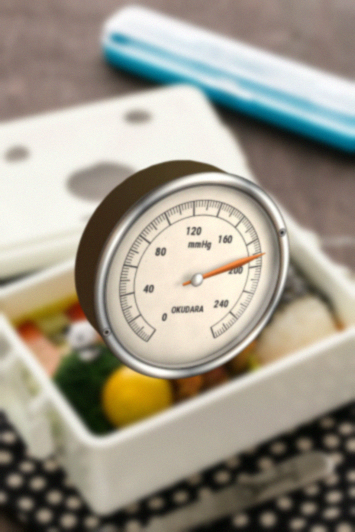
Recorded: 190; mmHg
